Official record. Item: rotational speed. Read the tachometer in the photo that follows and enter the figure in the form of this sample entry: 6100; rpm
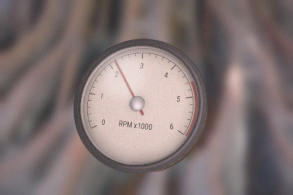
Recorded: 2200; rpm
